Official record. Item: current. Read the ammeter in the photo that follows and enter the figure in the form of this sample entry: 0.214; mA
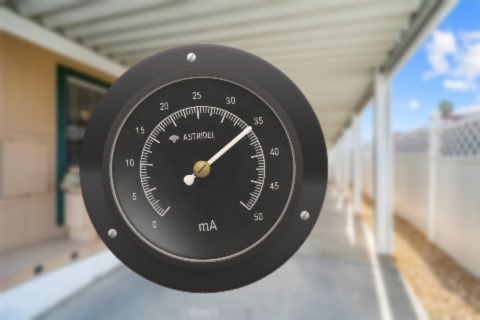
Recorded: 35; mA
